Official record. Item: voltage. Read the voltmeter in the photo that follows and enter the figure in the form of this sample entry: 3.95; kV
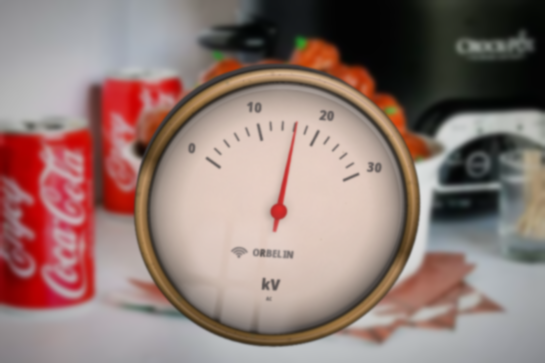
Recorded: 16; kV
